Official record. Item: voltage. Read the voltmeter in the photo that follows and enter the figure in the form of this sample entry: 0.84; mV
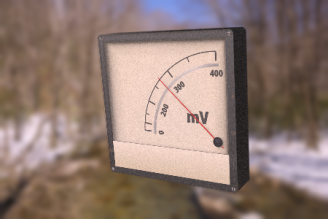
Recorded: 275; mV
